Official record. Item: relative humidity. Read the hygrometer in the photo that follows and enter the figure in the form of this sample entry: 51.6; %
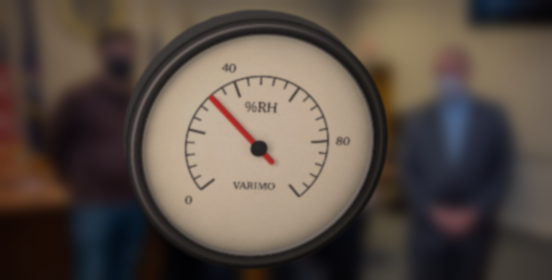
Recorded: 32; %
